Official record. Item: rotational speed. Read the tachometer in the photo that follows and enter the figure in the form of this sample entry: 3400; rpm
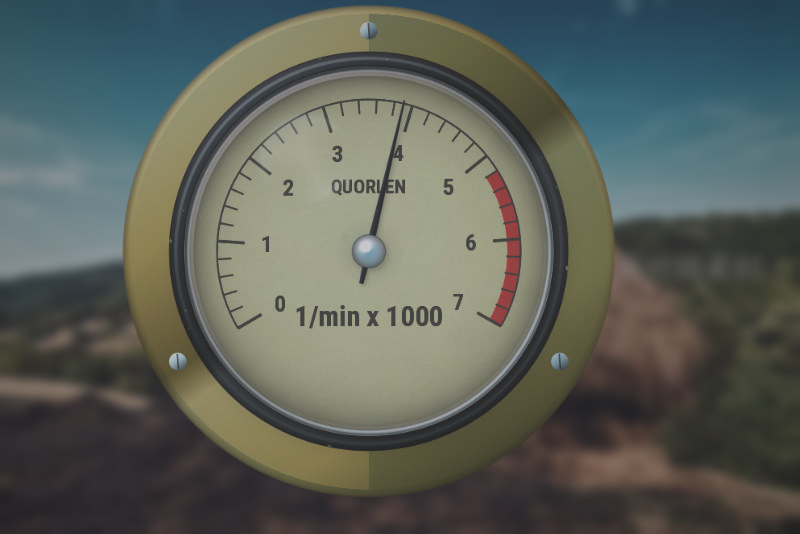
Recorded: 3900; rpm
